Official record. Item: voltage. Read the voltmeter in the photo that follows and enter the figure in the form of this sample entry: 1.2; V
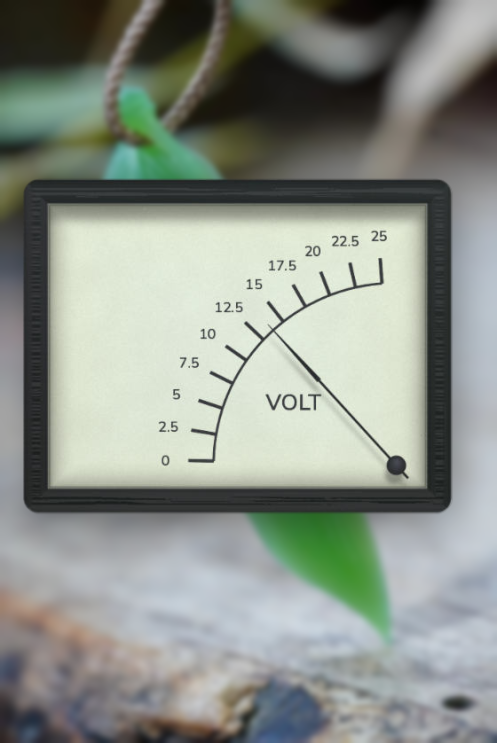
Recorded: 13.75; V
